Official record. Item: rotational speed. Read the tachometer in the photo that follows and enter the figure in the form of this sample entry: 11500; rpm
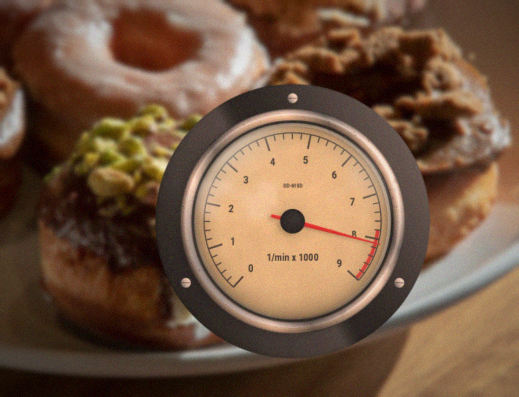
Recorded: 8100; rpm
